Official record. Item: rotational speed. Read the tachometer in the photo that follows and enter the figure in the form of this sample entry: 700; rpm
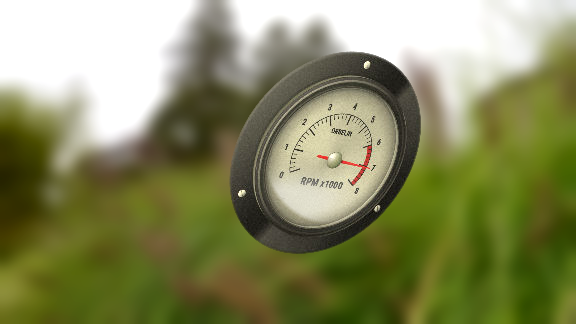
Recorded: 7000; rpm
